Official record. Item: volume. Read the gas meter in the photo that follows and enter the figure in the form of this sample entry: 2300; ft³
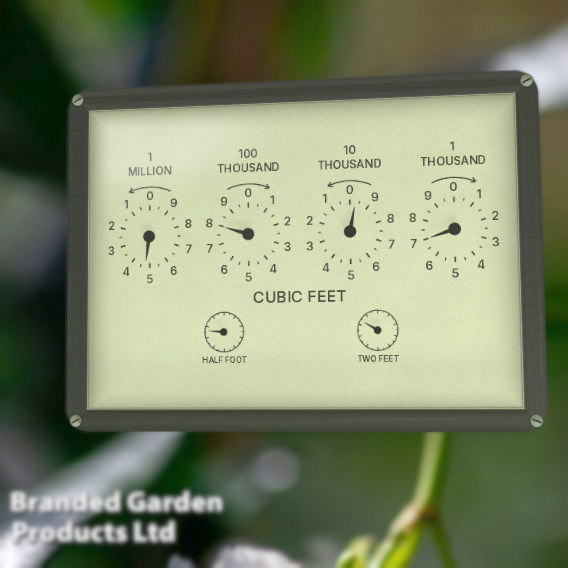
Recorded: 479700; ft³
